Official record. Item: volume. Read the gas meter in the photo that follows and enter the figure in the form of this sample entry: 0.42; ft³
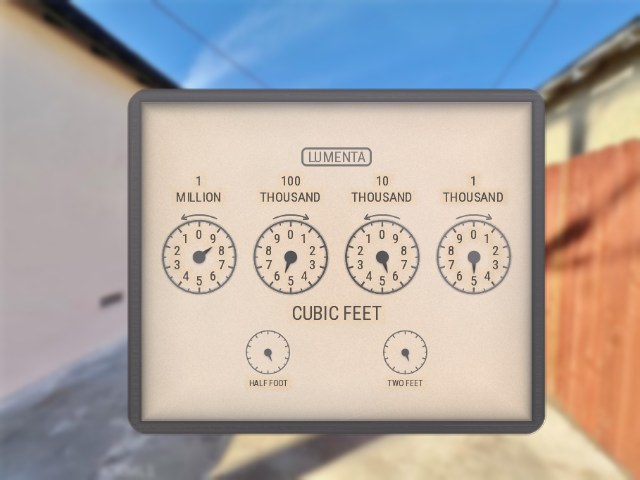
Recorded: 855500; ft³
